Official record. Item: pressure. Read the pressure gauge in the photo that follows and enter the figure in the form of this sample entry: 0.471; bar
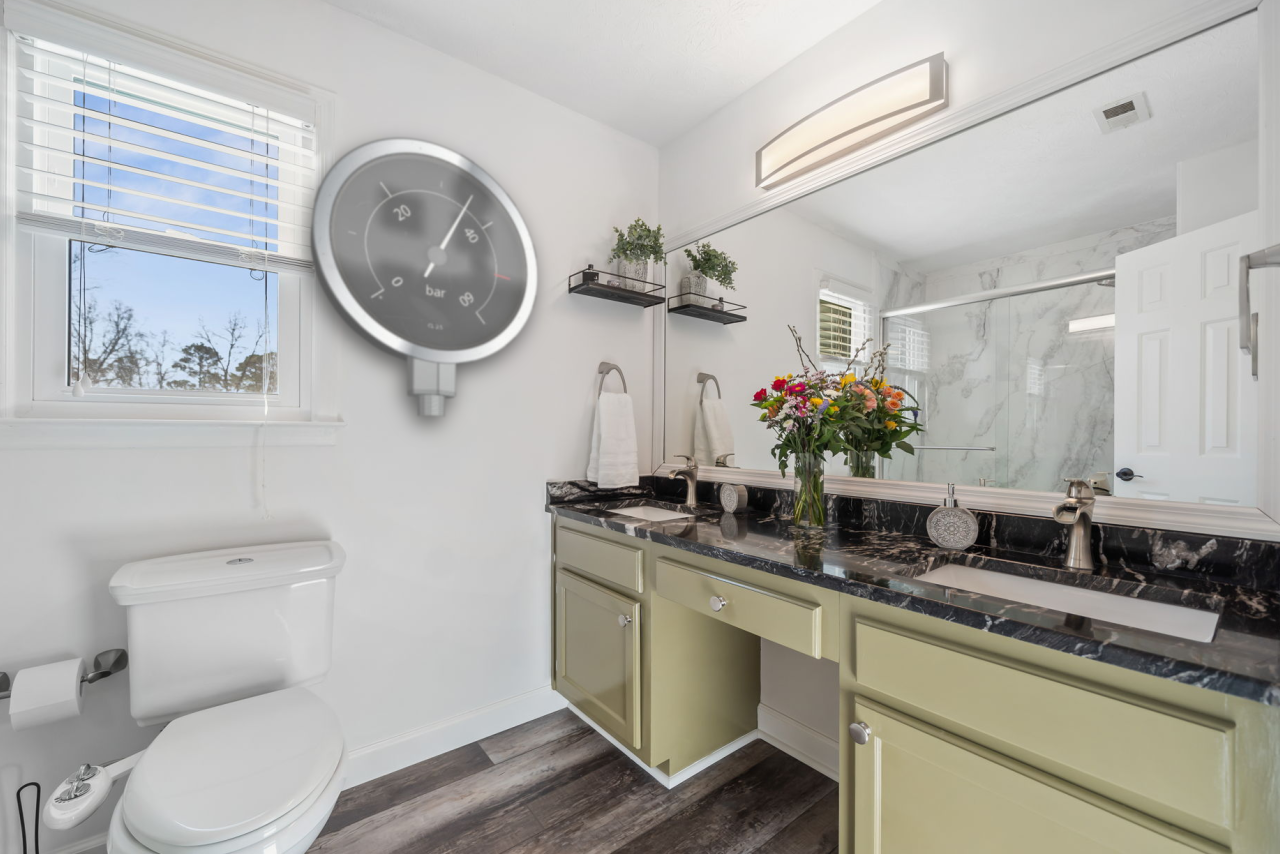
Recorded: 35; bar
